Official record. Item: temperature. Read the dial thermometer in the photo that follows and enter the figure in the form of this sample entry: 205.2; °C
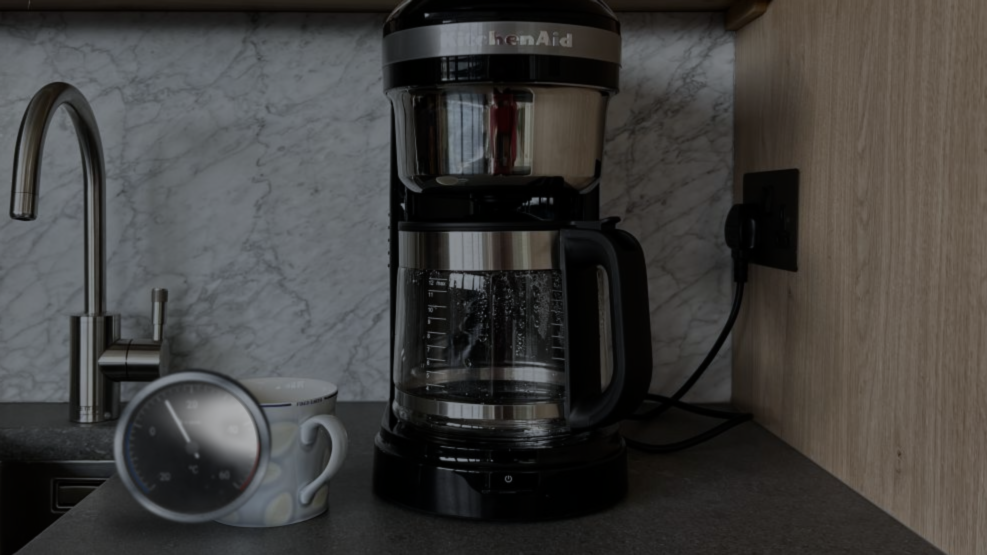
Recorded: 12; °C
